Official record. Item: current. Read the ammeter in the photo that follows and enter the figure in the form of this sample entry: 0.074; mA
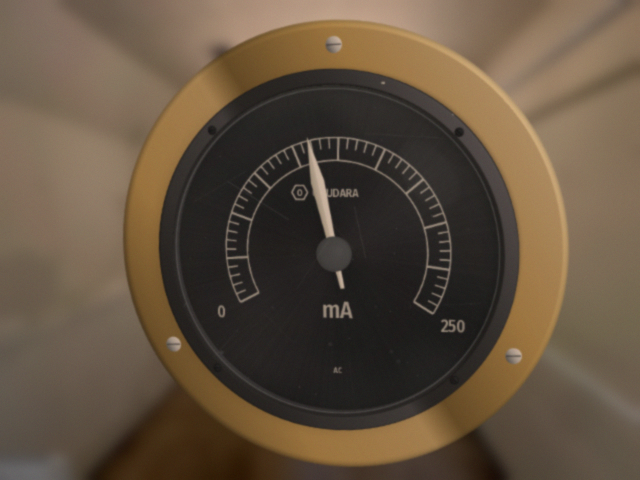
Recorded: 110; mA
